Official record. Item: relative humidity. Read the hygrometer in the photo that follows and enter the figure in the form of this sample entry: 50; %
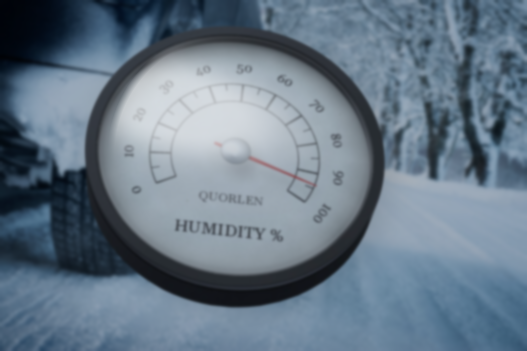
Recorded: 95; %
